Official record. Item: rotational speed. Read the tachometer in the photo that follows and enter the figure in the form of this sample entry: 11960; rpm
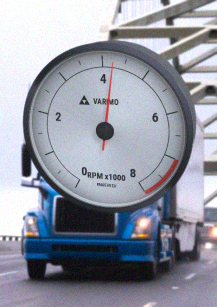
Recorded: 4250; rpm
